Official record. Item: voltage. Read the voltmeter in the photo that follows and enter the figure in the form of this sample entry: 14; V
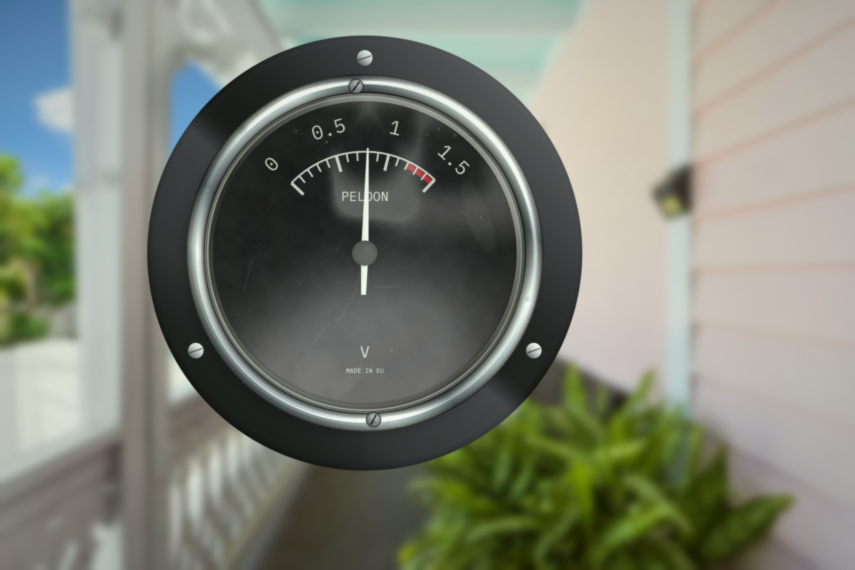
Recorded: 0.8; V
